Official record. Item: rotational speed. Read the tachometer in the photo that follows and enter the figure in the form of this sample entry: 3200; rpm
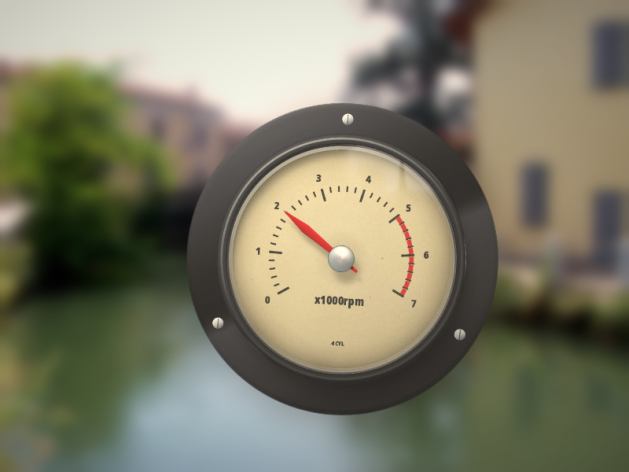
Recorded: 2000; rpm
